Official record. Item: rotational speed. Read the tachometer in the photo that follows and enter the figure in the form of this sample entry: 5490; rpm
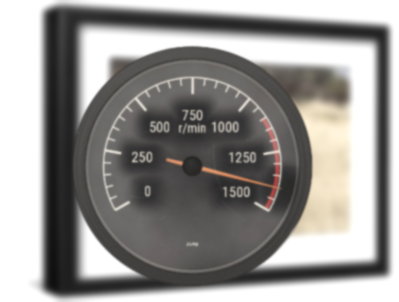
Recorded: 1400; rpm
